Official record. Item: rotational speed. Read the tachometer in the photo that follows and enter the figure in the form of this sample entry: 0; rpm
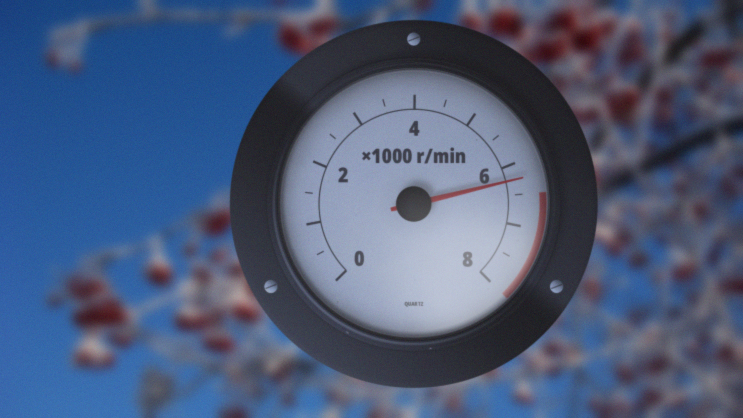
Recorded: 6250; rpm
